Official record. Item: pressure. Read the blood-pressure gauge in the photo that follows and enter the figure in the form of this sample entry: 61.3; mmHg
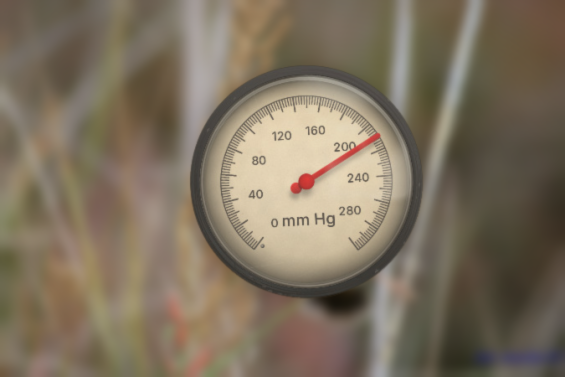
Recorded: 210; mmHg
